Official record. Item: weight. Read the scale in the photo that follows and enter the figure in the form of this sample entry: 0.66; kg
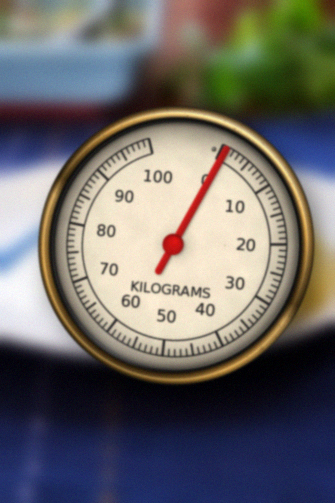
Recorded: 1; kg
